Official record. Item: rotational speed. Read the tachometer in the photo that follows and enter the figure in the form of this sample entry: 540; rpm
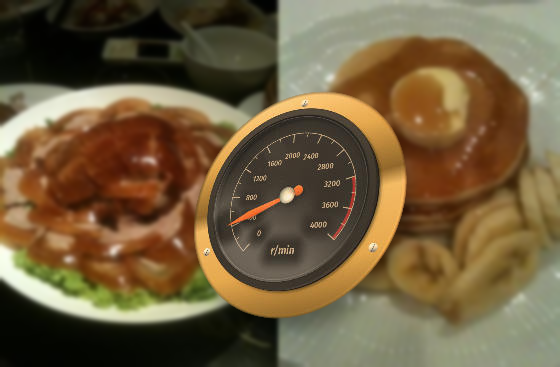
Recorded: 400; rpm
